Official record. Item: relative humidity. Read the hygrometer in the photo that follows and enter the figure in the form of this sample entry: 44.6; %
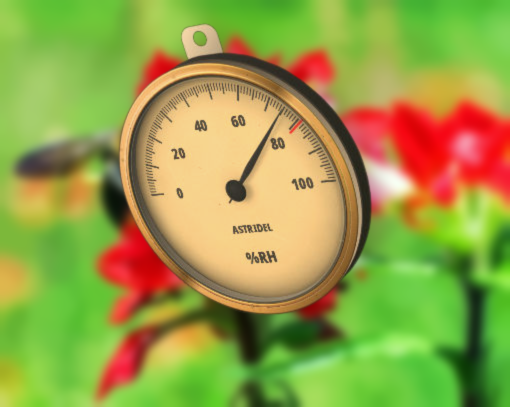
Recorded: 75; %
